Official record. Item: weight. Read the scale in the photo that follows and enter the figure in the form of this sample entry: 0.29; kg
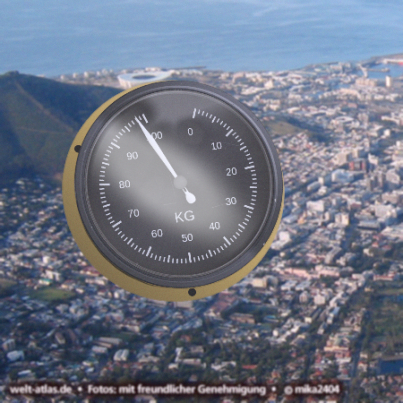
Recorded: 98; kg
